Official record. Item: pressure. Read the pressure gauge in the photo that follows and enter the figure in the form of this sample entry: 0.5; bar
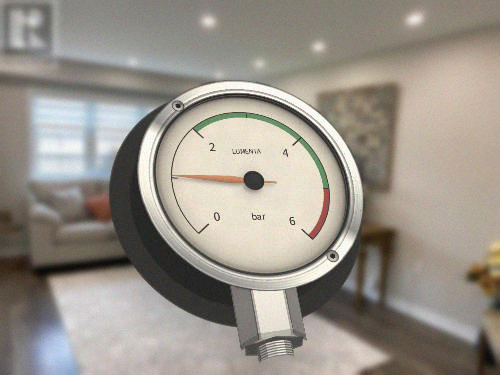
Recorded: 1; bar
